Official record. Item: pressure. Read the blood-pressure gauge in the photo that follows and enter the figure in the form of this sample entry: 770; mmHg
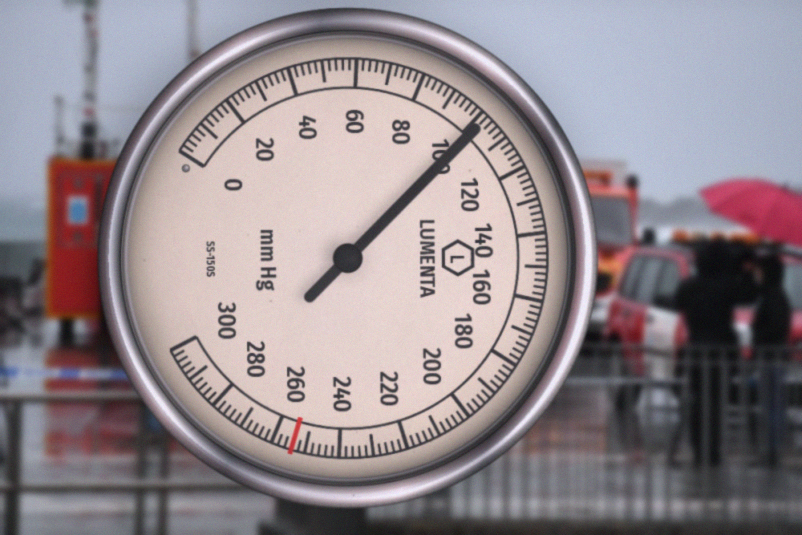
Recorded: 102; mmHg
